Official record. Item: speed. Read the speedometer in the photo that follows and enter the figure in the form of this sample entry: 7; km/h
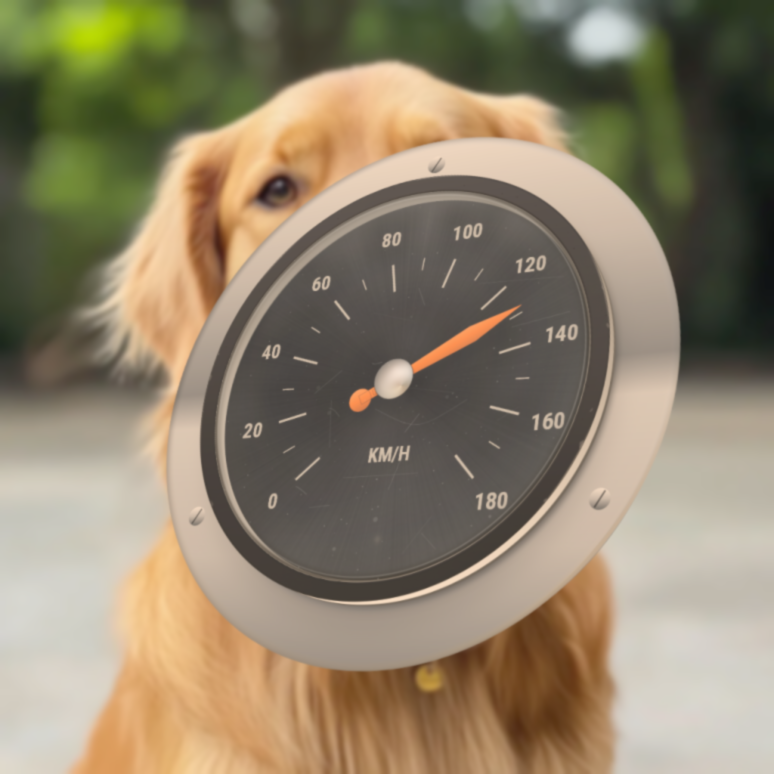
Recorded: 130; km/h
